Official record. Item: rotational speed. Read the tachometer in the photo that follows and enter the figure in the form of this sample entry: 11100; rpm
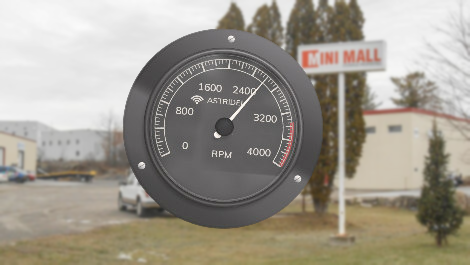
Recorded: 2600; rpm
